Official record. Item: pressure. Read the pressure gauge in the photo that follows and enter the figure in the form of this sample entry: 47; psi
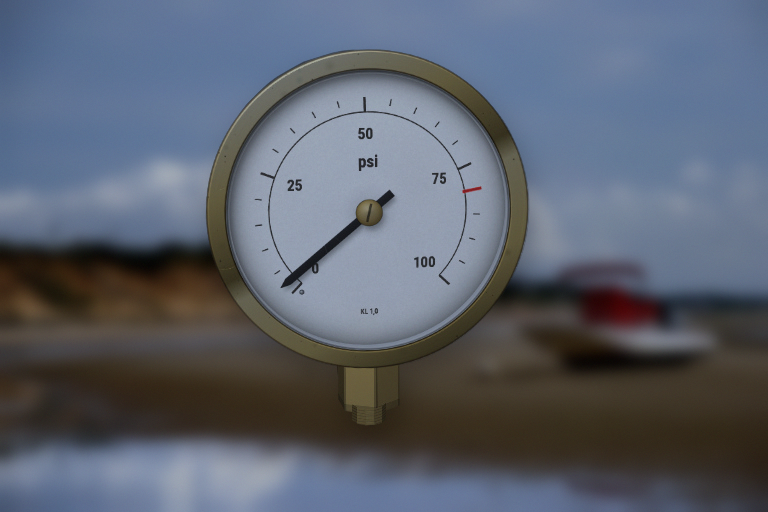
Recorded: 2.5; psi
